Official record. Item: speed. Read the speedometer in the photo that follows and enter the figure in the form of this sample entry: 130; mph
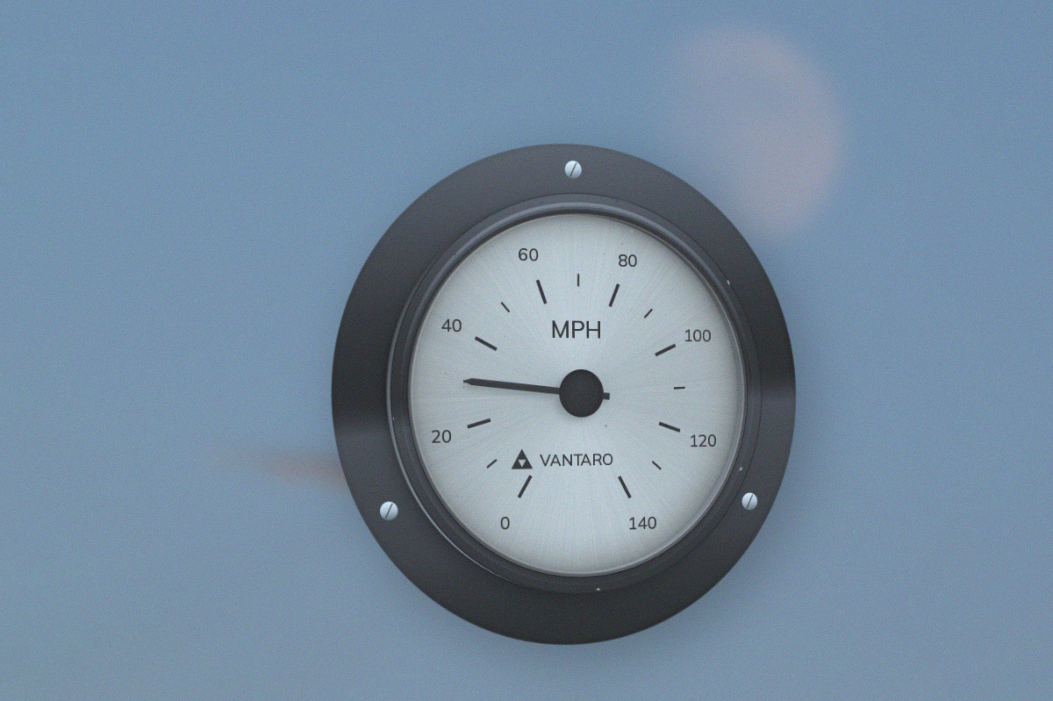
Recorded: 30; mph
